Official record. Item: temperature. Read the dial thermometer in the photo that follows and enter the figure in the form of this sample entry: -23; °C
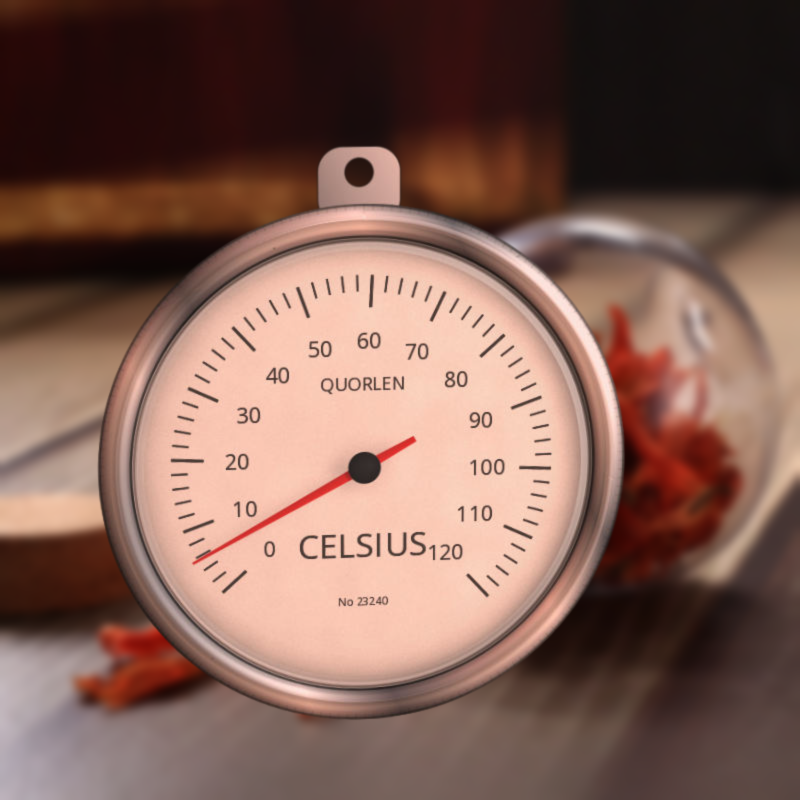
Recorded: 6; °C
